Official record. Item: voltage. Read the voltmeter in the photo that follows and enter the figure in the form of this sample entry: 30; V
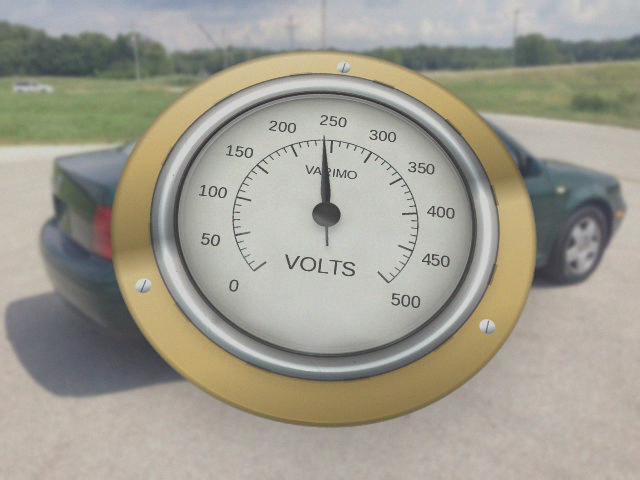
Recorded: 240; V
